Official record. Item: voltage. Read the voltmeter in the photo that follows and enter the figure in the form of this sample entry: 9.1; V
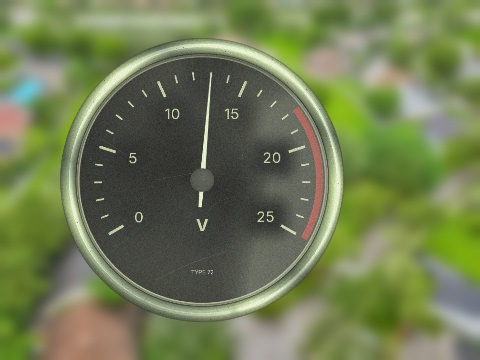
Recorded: 13; V
